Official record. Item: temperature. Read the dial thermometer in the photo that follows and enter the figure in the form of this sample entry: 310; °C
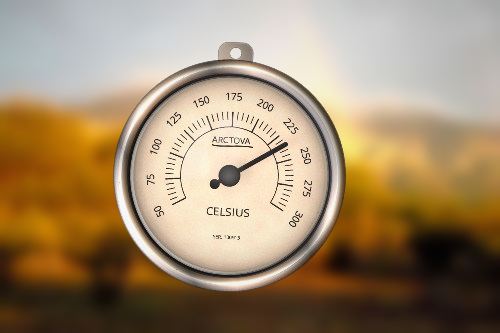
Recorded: 235; °C
